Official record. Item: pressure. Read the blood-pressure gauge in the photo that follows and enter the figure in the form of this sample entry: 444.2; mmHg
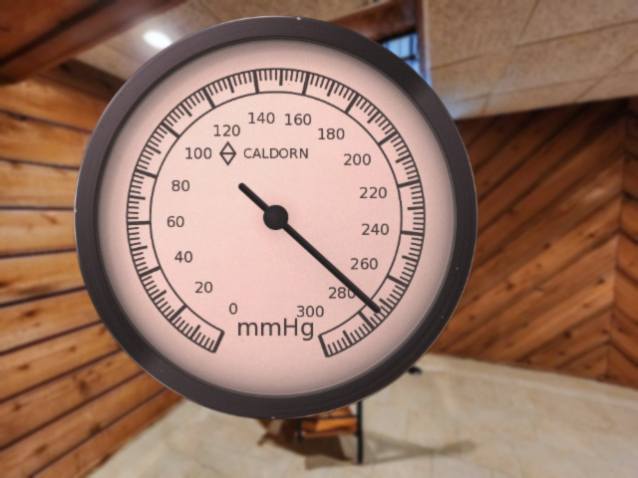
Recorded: 274; mmHg
